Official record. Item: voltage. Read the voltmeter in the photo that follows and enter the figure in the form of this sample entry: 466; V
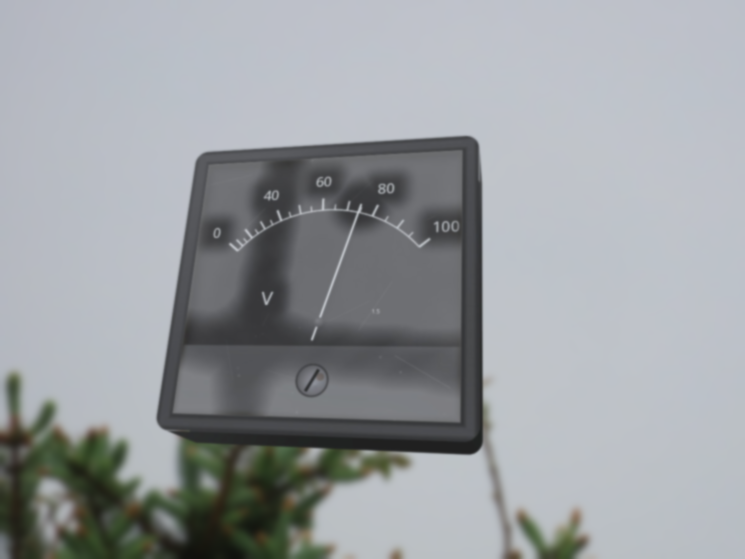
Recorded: 75; V
